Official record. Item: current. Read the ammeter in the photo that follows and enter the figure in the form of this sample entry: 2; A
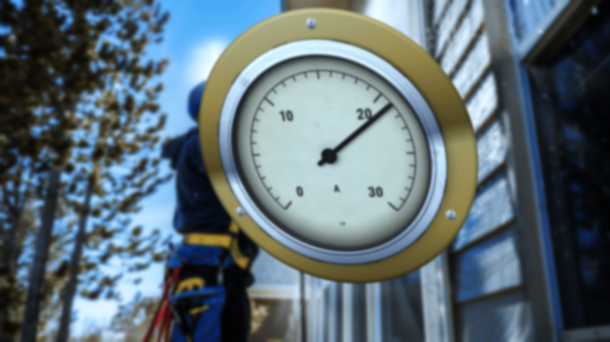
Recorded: 21; A
